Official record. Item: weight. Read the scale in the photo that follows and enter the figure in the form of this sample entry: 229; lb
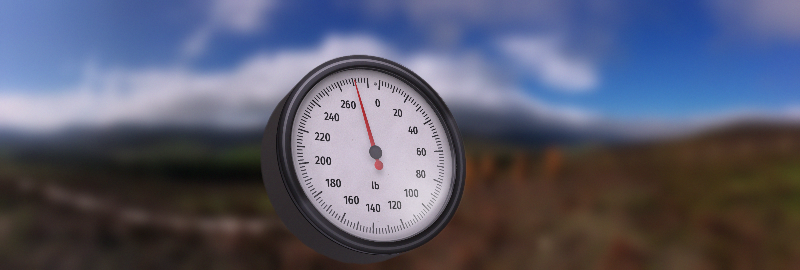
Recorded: 270; lb
